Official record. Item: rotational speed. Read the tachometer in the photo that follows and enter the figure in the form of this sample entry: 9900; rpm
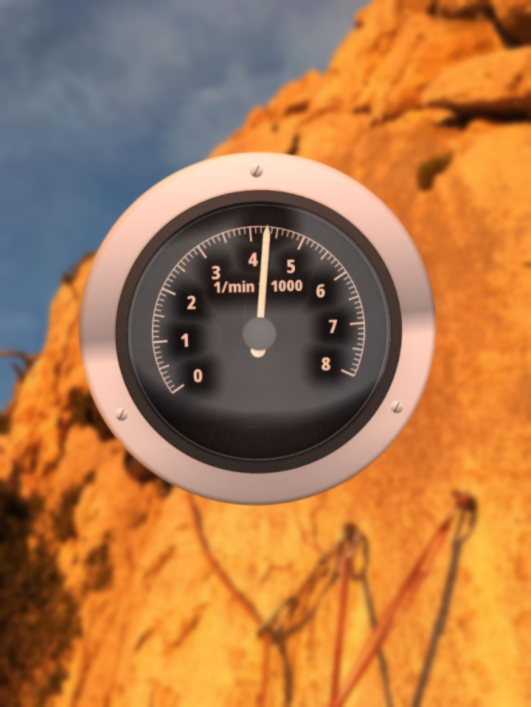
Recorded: 4300; rpm
